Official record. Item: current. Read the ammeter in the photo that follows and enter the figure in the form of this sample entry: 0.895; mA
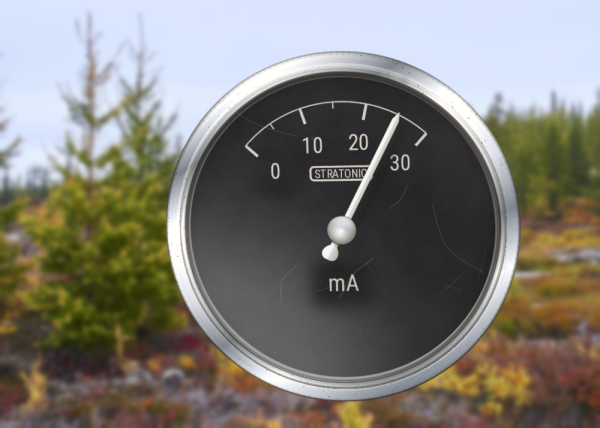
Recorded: 25; mA
